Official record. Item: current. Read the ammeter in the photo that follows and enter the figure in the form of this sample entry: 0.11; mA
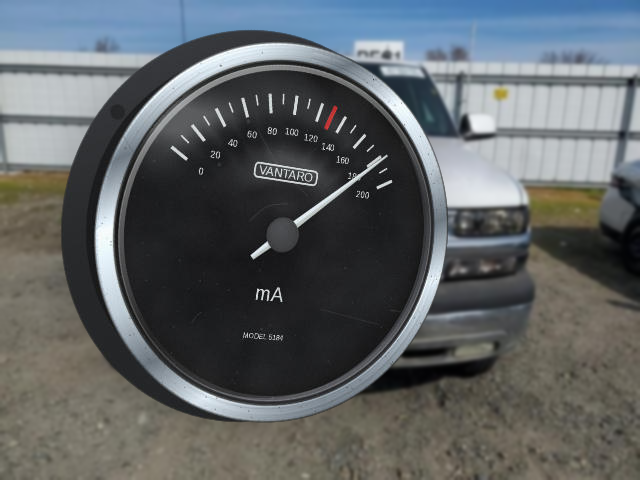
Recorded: 180; mA
